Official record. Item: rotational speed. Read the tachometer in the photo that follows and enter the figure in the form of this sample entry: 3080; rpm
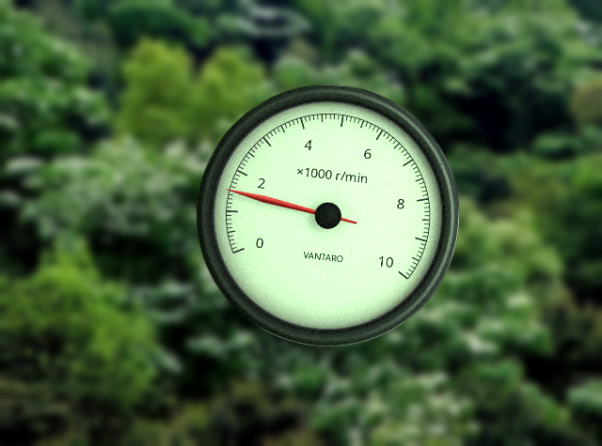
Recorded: 1500; rpm
